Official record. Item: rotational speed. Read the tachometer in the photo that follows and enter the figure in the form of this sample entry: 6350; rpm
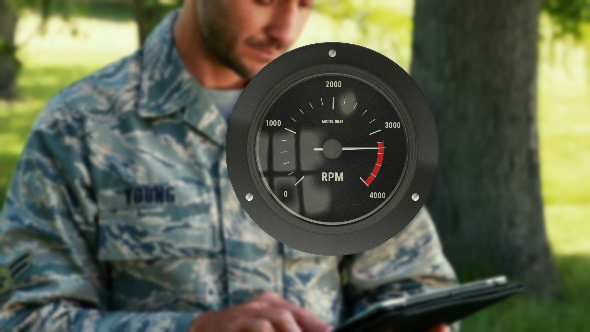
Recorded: 3300; rpm
